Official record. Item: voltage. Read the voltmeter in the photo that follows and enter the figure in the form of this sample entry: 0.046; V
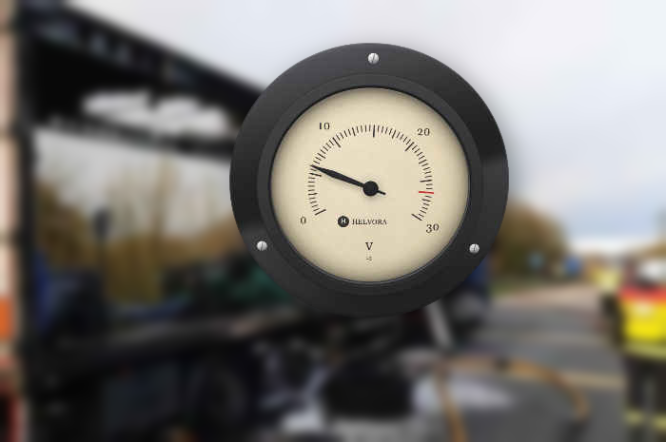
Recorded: 6; V
